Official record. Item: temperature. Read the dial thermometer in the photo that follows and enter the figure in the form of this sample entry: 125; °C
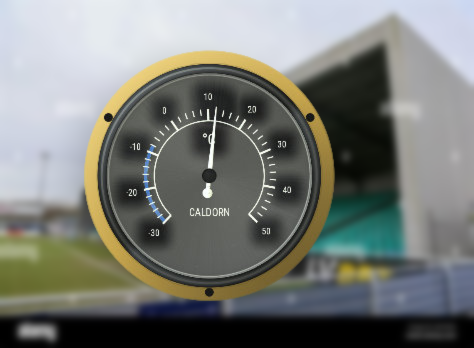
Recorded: 12; °C
